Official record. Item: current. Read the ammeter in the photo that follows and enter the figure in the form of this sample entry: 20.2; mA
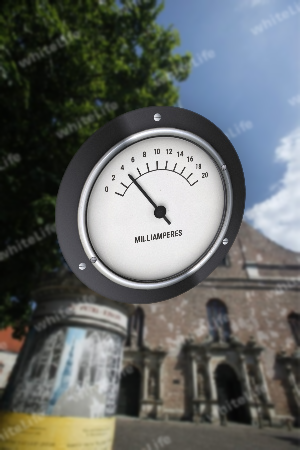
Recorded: 4; mA
